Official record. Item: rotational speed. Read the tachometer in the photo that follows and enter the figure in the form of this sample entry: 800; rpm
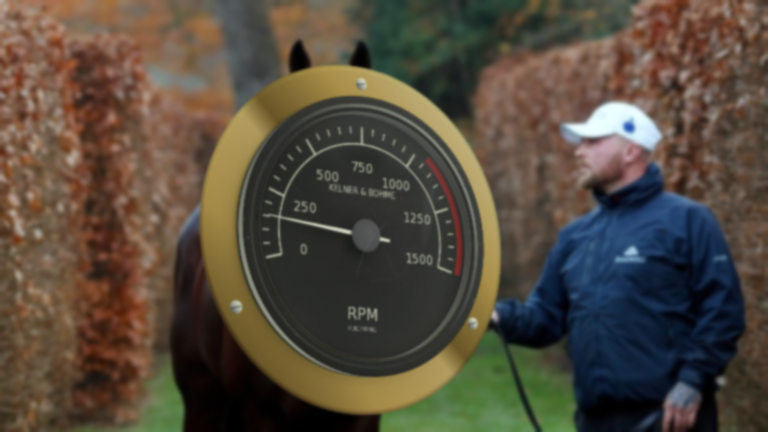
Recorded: 150; rpm
